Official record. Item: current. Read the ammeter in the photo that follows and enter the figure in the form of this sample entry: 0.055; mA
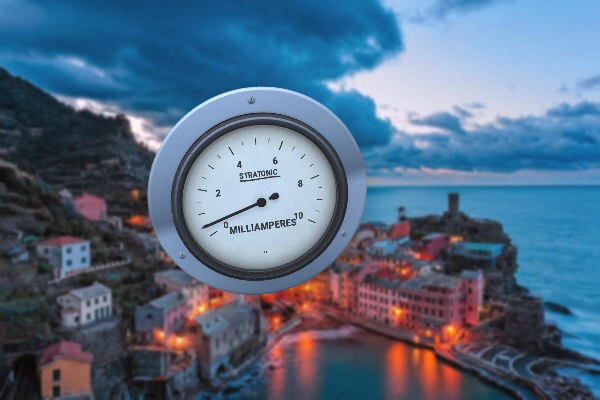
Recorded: 0.5; mA
